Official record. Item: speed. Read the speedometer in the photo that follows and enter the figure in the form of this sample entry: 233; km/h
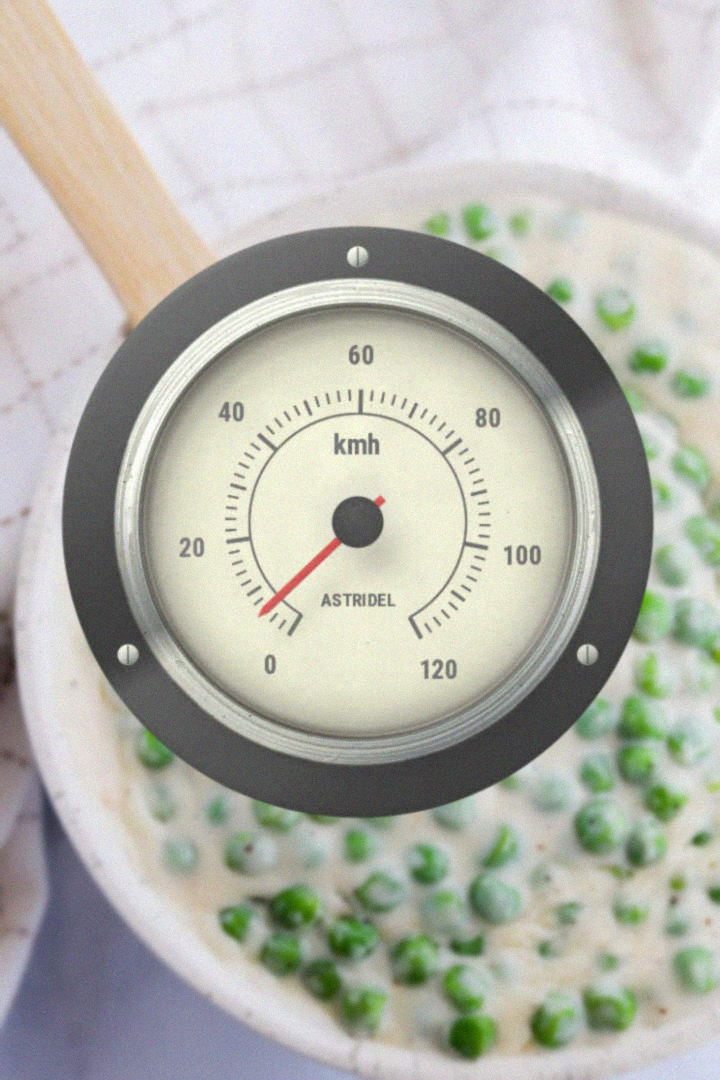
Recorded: 6; km/h
